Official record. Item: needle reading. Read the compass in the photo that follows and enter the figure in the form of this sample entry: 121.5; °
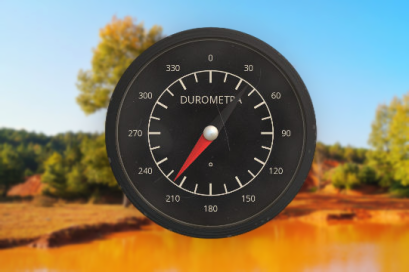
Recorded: 217.5; °
